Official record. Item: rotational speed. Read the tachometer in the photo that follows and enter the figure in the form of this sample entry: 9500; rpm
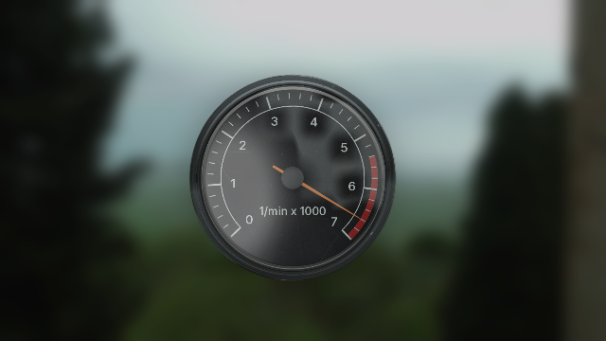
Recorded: 6600; rpm
